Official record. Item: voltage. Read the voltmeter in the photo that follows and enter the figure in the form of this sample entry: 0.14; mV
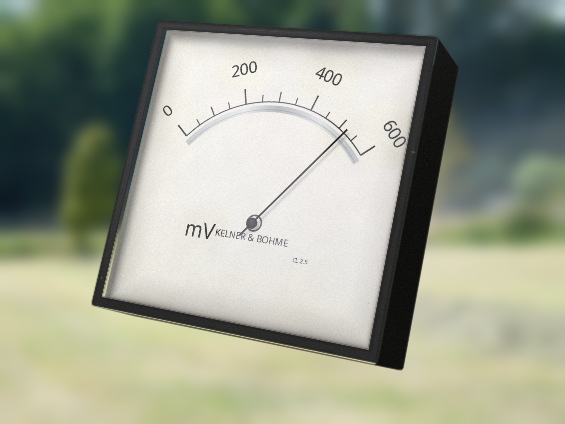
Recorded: 525; mV
